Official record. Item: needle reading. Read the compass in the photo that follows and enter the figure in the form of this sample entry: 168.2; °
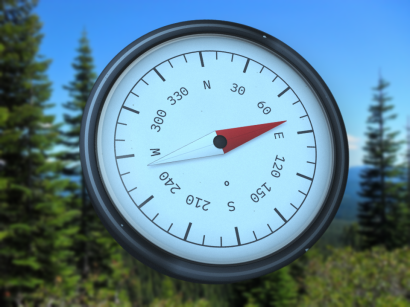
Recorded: 80; °
